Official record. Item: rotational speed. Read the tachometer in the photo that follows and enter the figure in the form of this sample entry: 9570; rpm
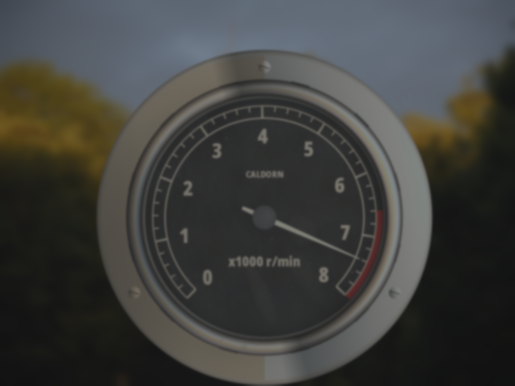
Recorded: 7400; rpm
